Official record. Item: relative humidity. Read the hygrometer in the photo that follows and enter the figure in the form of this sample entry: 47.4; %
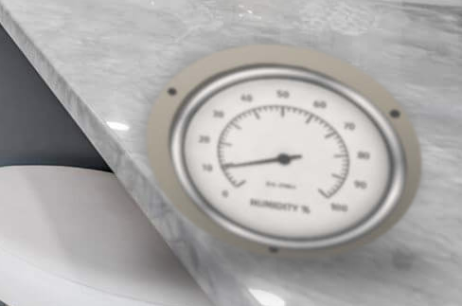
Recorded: 10; %
